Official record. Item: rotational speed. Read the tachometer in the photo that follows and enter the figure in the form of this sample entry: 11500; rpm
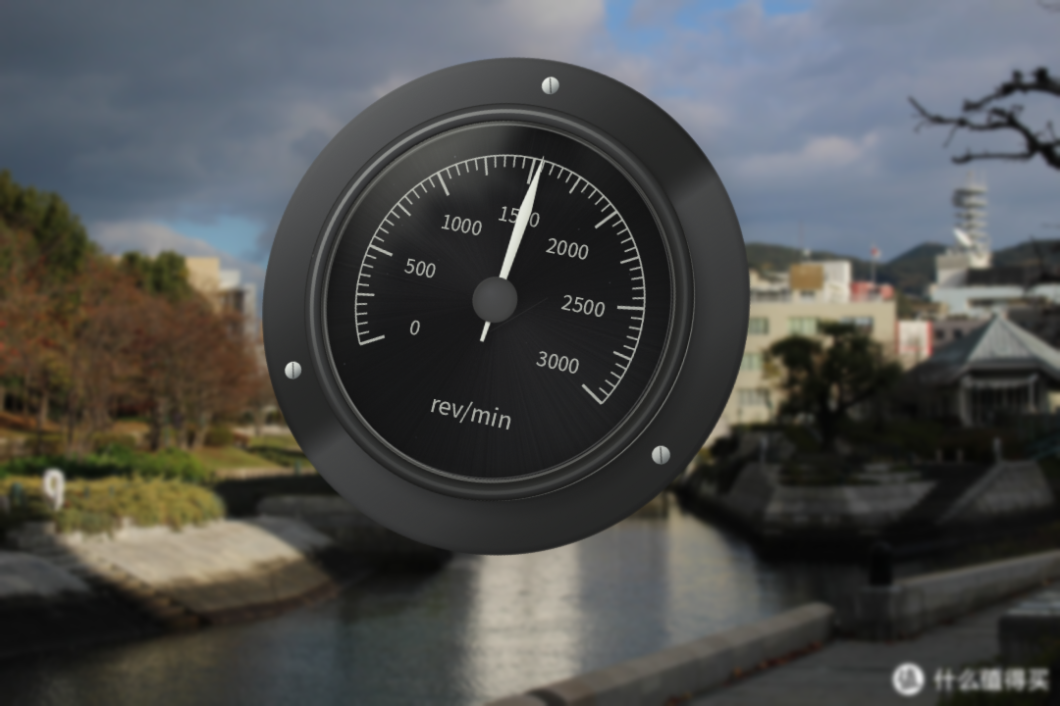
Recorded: 1550; rpm
